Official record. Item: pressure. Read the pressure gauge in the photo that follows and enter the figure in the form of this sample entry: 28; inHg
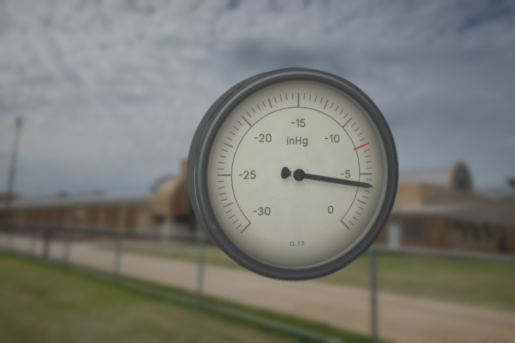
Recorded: -4; inHg
